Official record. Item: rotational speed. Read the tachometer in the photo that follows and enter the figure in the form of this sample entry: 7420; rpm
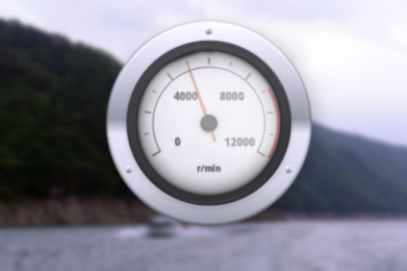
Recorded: 5000; rpm
